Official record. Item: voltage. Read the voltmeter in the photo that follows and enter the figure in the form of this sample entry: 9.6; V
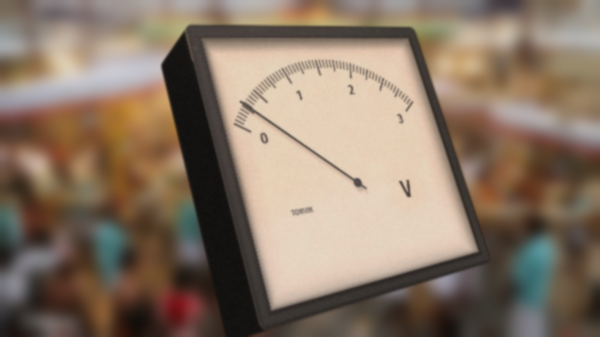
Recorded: 0.25; V
